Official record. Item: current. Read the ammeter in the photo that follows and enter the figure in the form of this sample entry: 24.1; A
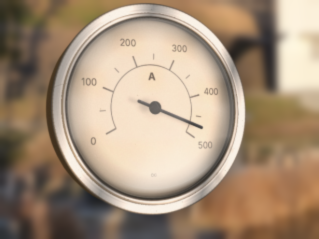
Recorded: 475; A
